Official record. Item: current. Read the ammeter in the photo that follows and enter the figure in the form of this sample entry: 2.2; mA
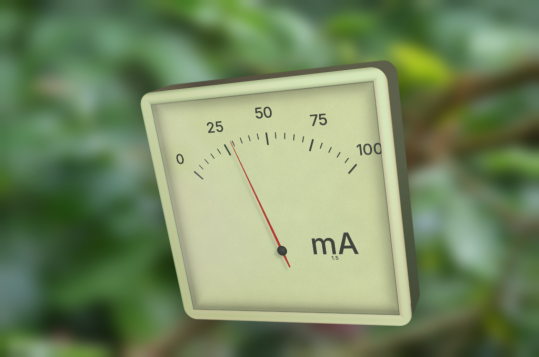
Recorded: 30; mA
